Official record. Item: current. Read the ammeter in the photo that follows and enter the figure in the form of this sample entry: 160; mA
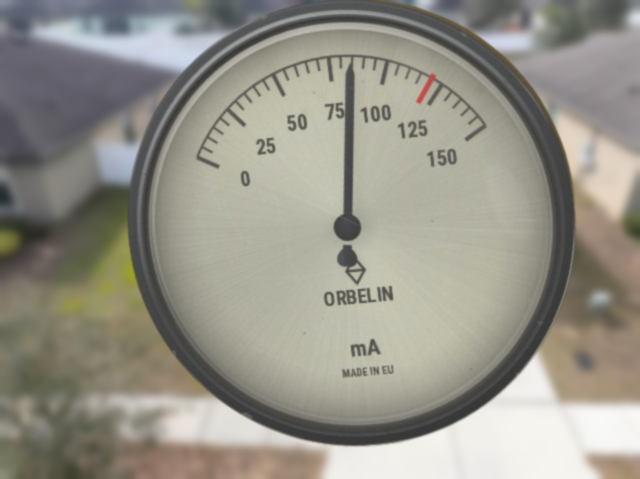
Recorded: 85; mA
